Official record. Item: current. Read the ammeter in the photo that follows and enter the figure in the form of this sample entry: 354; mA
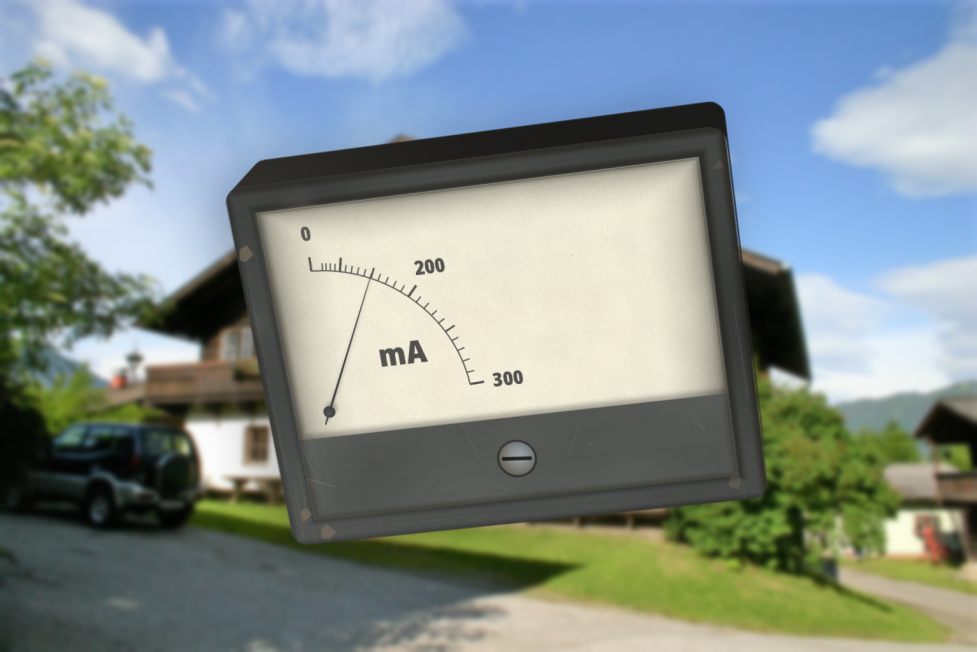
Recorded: 150; mA
